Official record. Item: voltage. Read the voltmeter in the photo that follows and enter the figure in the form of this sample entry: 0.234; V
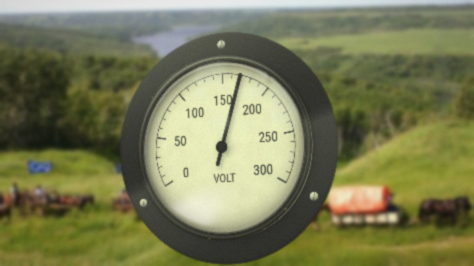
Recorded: 170; V
